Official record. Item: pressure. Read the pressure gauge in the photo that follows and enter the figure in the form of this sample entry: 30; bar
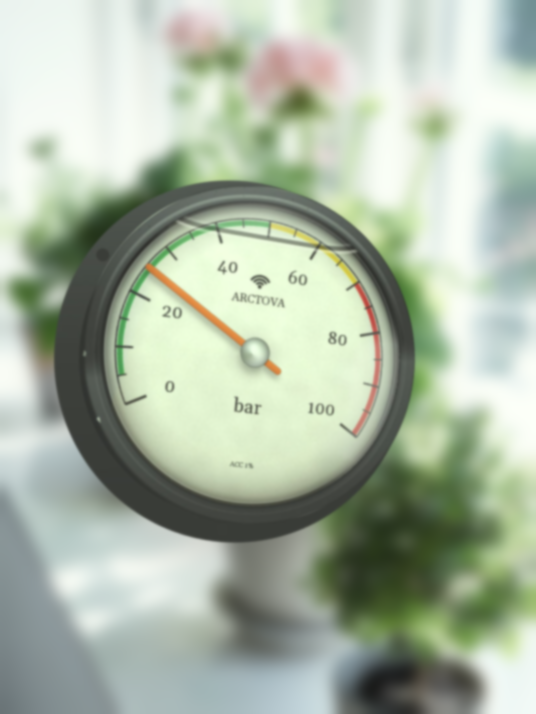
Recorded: 25; bar
